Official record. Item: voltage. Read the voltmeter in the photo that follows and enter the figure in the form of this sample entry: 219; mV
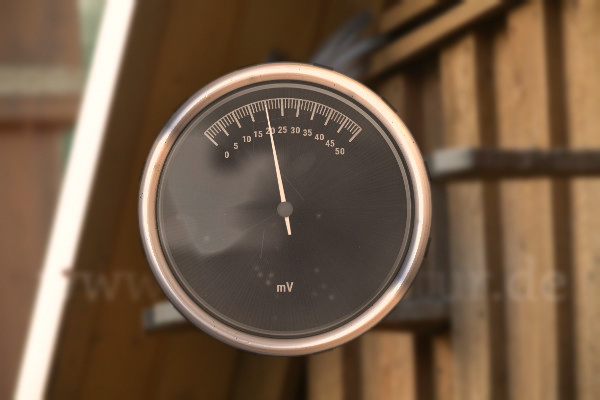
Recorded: 20; mV
